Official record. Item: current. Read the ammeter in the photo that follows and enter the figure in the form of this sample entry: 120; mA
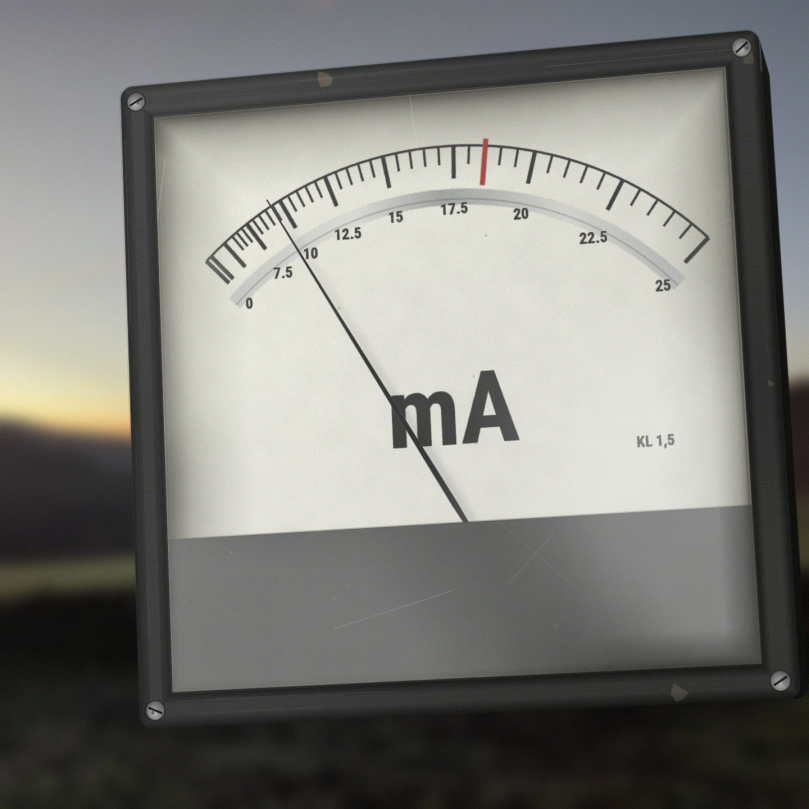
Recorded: 9.5; mA
